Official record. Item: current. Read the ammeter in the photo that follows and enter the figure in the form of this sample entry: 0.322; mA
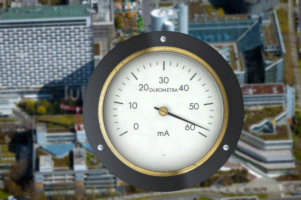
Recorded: 58; mA
